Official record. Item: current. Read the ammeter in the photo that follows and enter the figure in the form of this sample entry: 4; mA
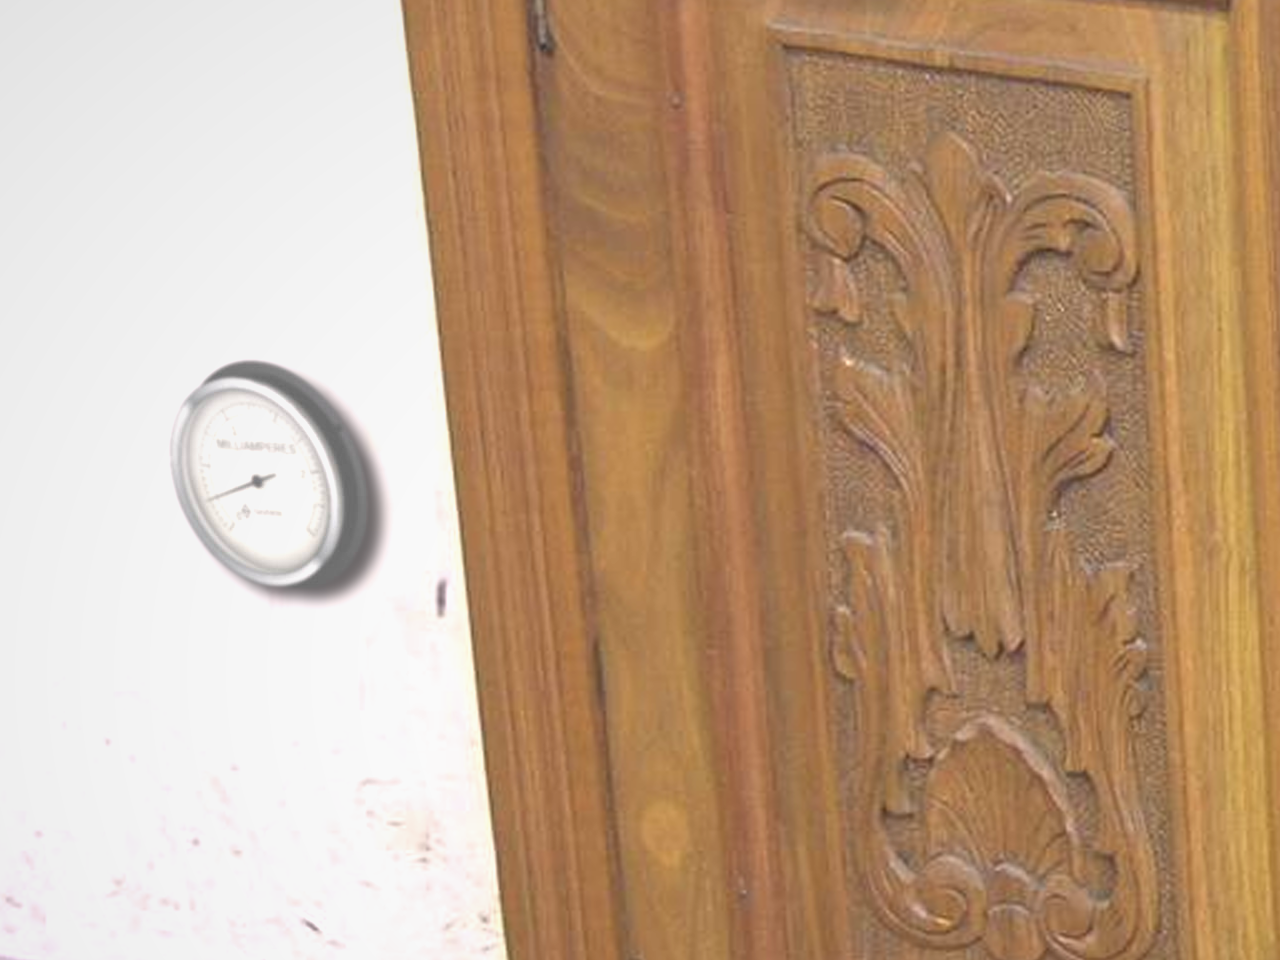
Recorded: 0.25; mA
